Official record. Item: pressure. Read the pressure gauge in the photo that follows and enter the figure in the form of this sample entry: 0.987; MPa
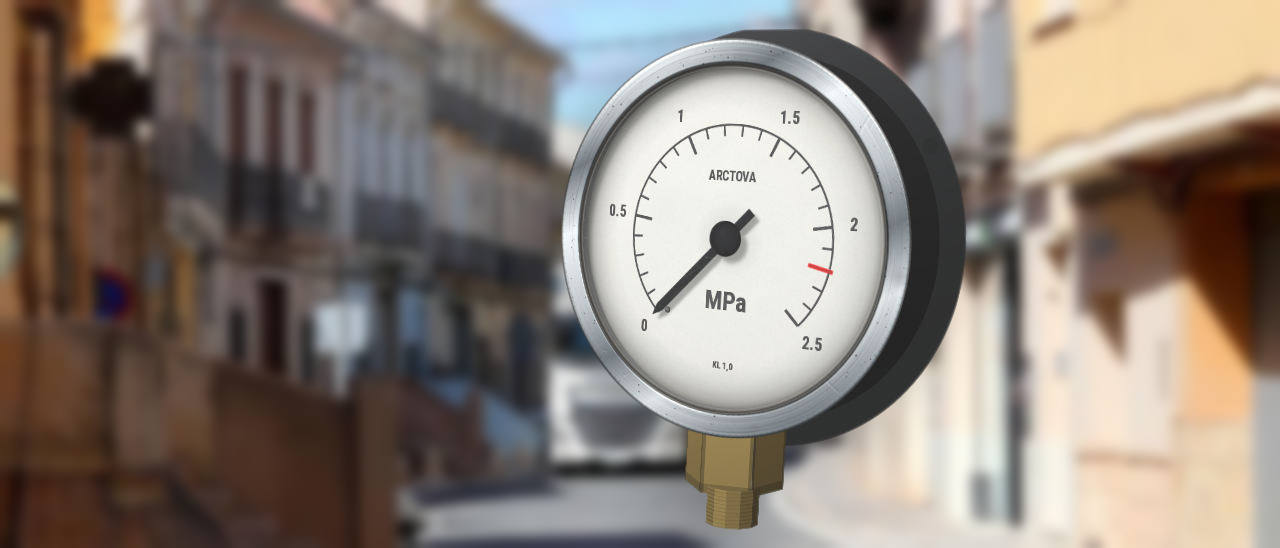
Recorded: 0; MPa
